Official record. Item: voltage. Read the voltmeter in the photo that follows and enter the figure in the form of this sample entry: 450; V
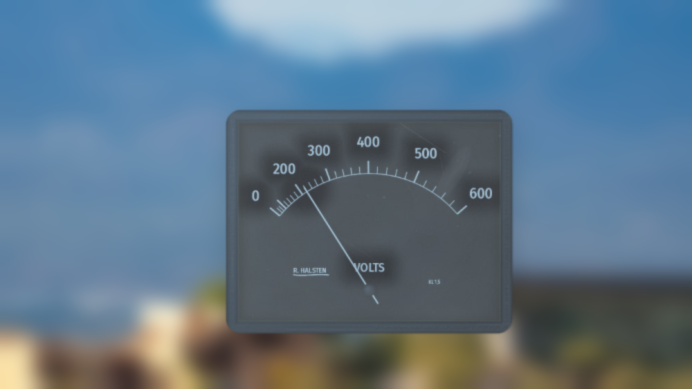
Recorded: 220; V
